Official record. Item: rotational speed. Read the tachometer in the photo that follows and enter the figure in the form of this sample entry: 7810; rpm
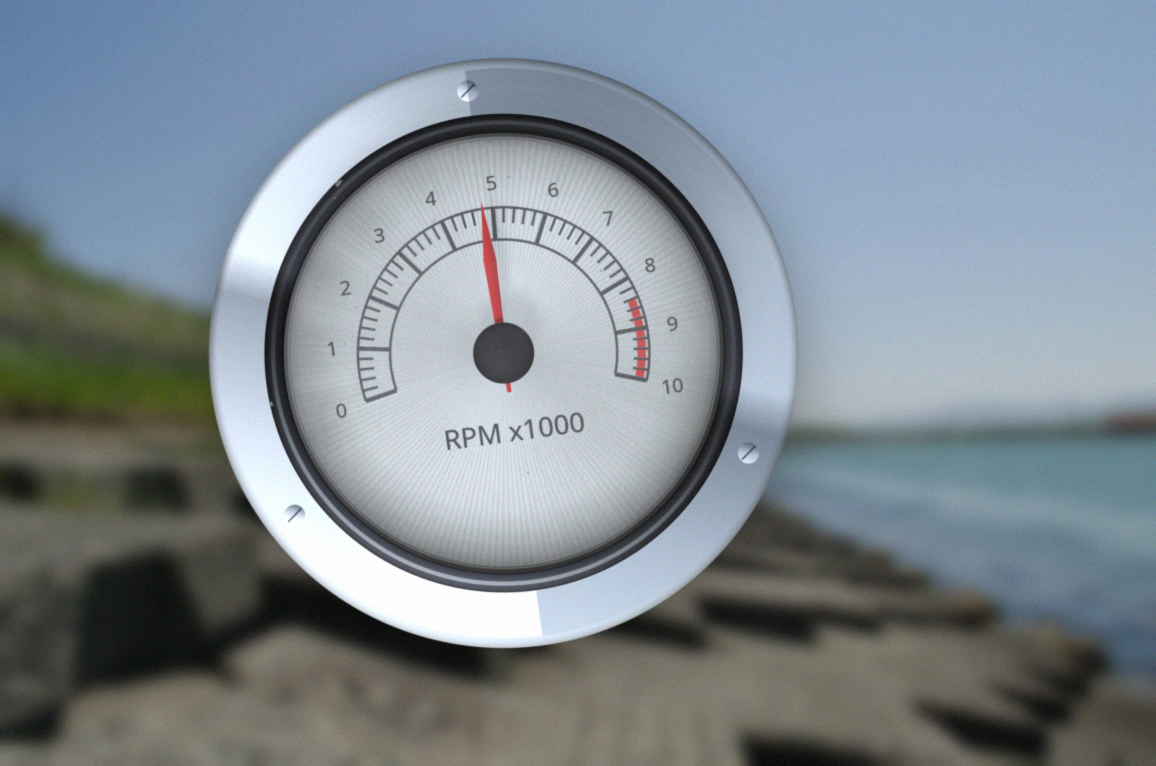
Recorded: 4800; rpm
